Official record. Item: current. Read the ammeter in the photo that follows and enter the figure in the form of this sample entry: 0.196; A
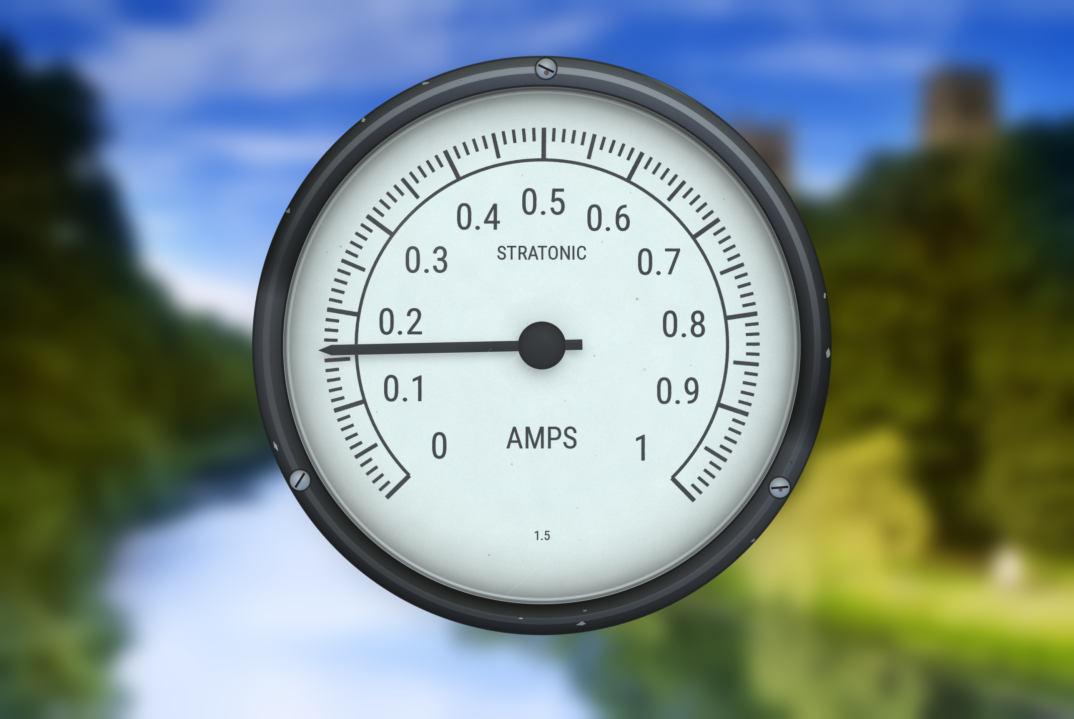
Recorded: 0.16; A
